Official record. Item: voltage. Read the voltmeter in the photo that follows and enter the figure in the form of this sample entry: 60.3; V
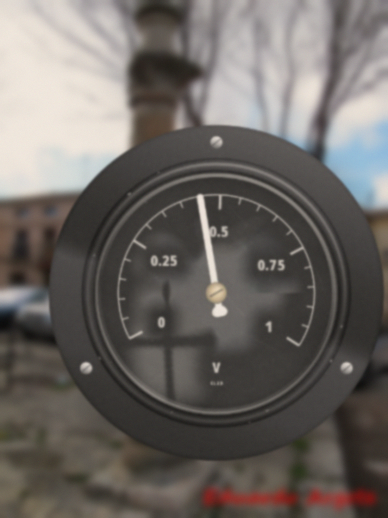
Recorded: 0.45; V
